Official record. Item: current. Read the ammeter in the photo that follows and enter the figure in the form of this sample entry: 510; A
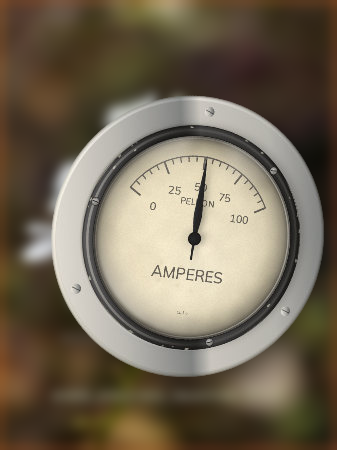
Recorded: 50; A
